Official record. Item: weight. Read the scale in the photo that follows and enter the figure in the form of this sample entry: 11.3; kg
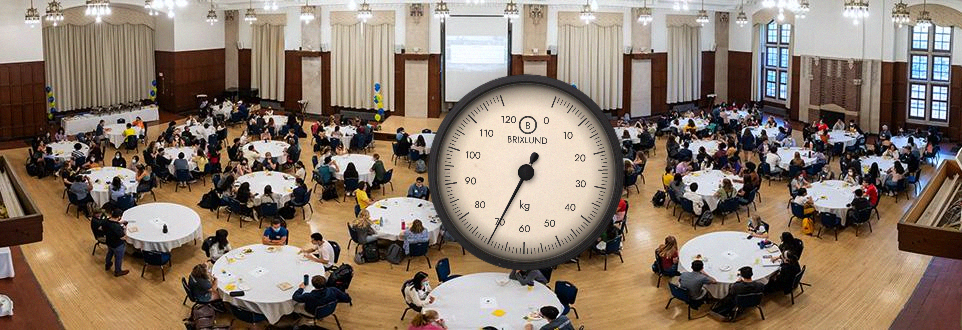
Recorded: 70; kg
